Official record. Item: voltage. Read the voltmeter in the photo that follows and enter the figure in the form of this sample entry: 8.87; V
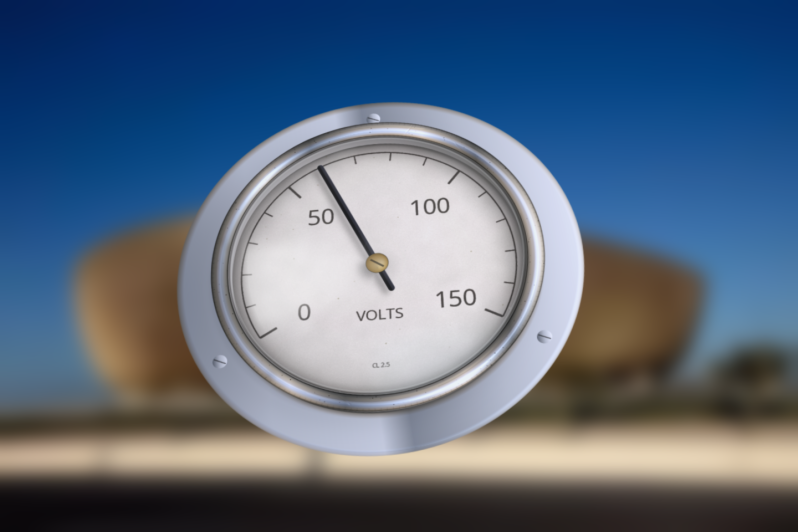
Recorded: 60; V
